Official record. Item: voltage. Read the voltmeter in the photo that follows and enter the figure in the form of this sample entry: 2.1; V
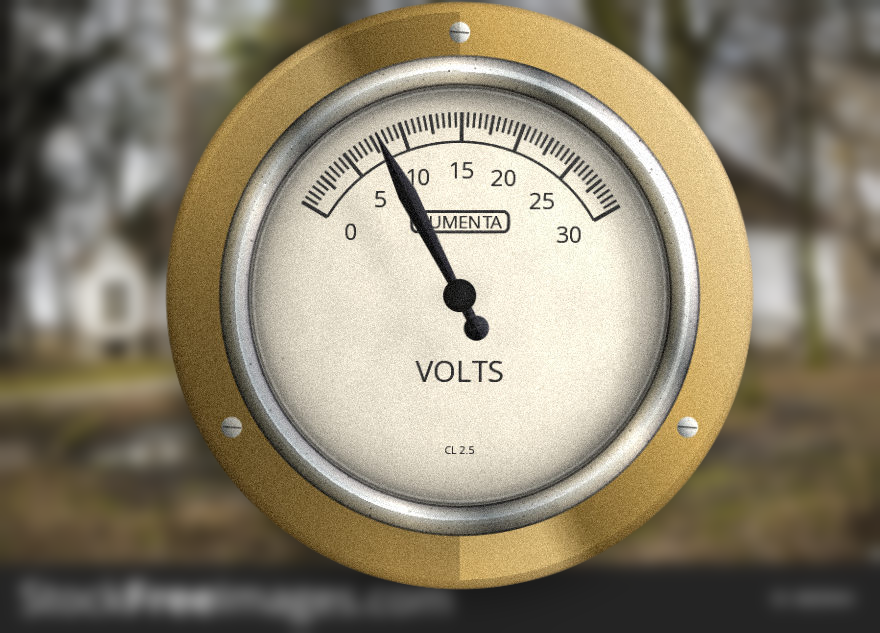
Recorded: 8; V
